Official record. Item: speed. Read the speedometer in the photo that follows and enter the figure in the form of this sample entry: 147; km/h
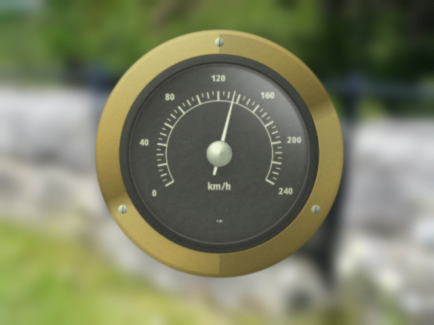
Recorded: 135; km/h
